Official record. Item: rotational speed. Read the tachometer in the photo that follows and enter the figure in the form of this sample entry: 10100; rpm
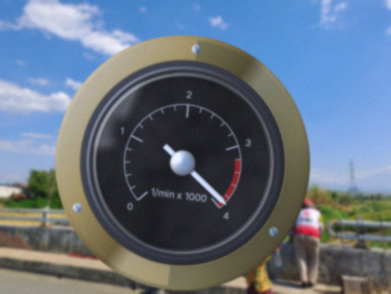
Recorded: 3900; rpm
